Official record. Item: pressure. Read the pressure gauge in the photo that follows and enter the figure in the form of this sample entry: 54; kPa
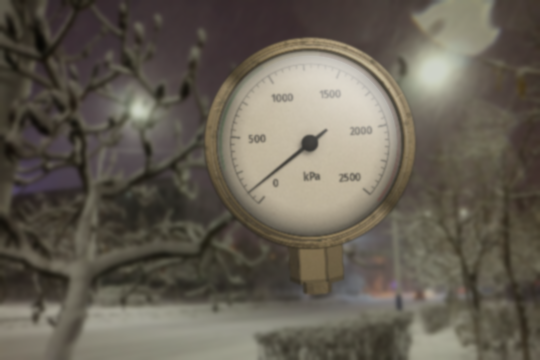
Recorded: 100; kPa
